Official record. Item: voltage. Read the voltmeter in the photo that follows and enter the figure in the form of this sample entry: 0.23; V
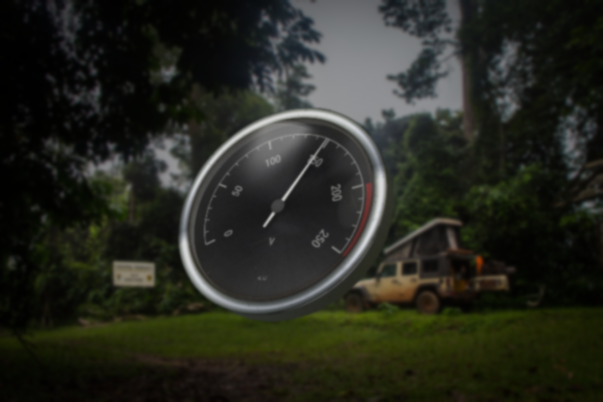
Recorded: 150; V
